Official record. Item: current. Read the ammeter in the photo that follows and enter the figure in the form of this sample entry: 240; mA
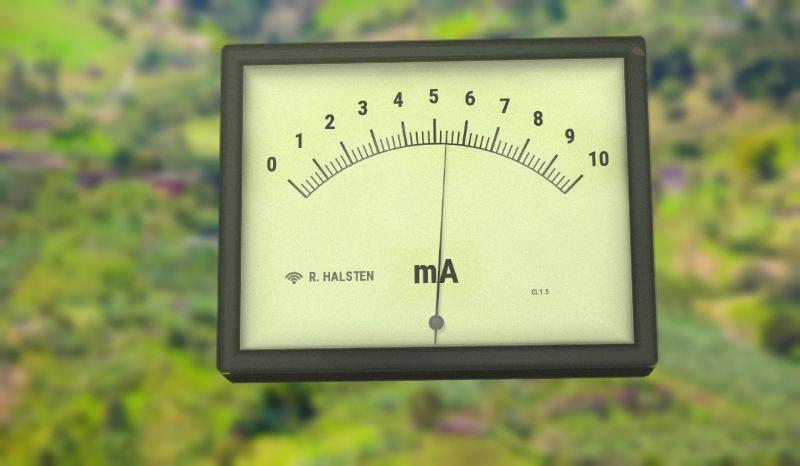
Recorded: 5.4; mA
